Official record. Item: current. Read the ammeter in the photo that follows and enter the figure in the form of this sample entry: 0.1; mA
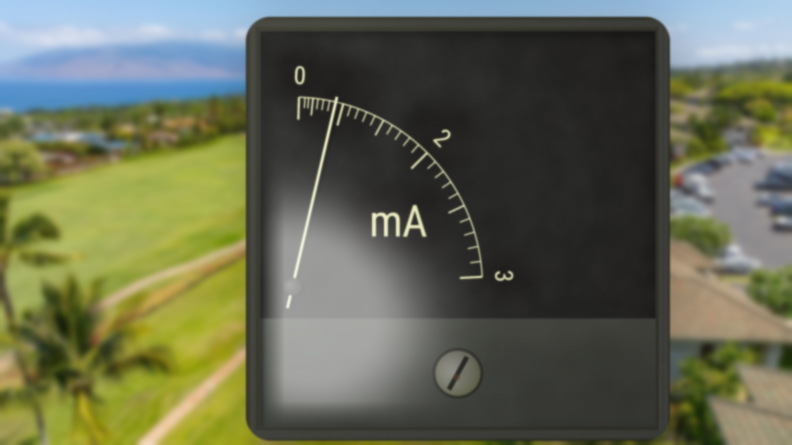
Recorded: 0.9; mA
